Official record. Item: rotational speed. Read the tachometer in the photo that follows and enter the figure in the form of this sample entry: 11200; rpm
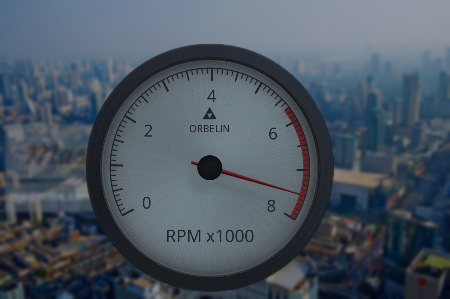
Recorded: 7500; rpm
